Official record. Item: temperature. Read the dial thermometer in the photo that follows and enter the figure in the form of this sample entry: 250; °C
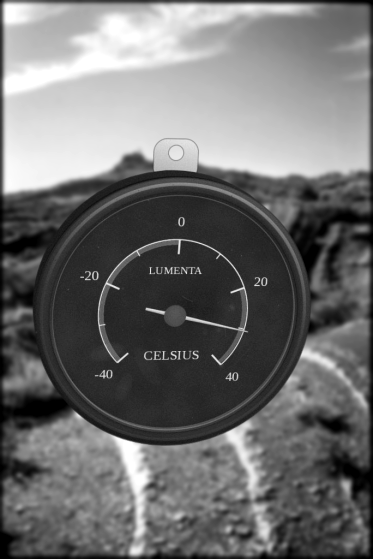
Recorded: 30; °C
